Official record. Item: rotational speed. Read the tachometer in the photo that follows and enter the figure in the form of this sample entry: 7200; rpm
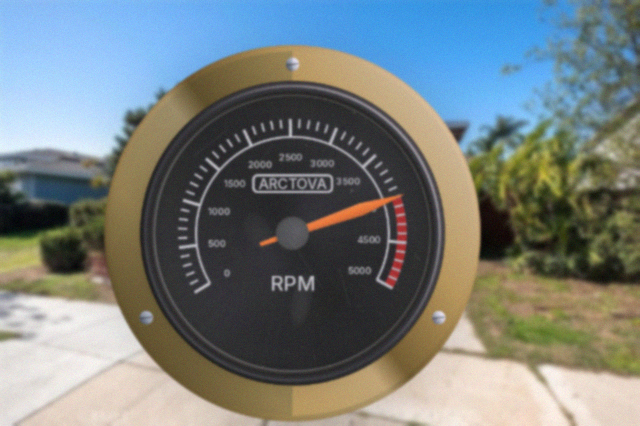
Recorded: 4000; rpm
